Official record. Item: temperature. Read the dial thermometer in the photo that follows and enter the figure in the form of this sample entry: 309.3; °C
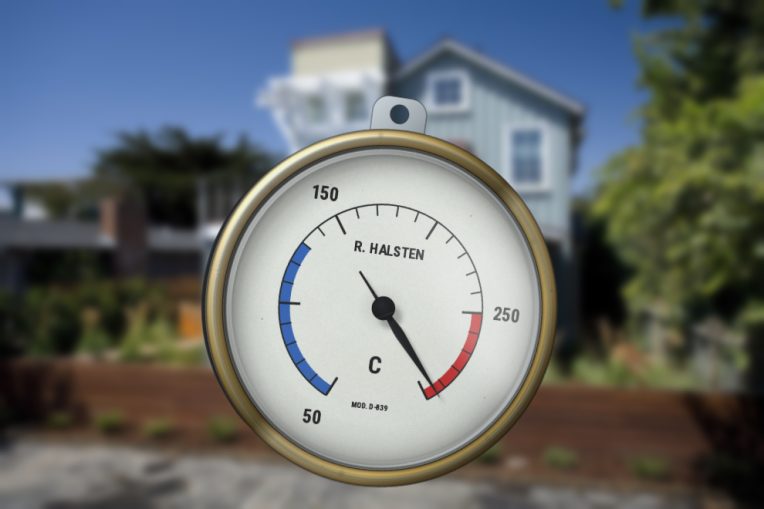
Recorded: 295; °C
